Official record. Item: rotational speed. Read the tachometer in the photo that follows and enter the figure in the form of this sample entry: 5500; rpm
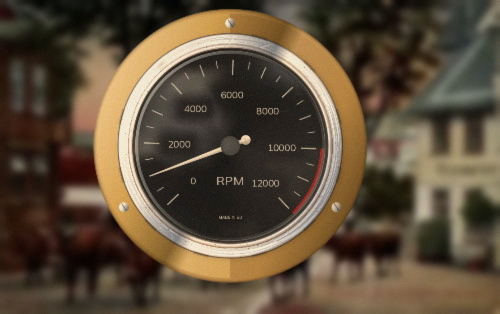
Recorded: 1000; rpm
